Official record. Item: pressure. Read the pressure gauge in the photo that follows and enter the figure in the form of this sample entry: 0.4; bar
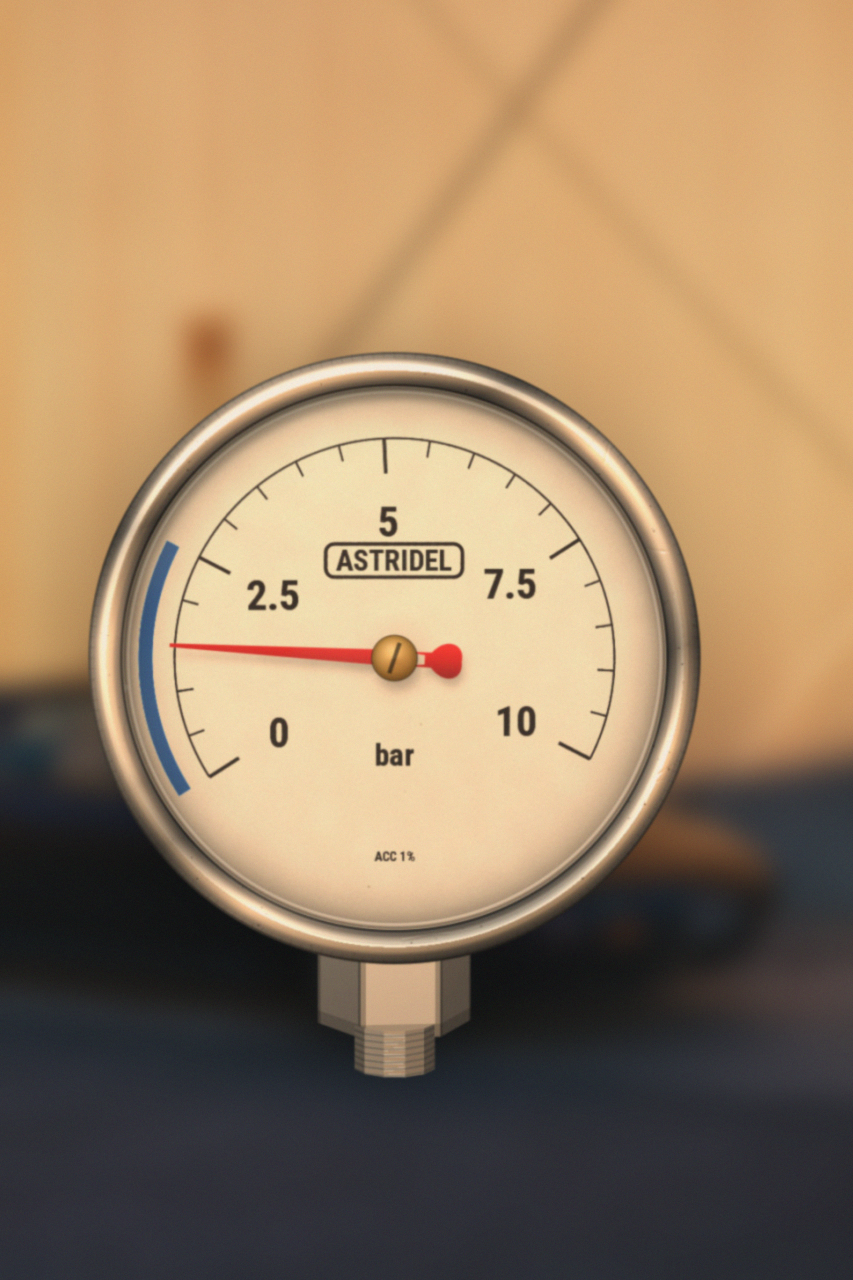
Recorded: 1.5; bar
